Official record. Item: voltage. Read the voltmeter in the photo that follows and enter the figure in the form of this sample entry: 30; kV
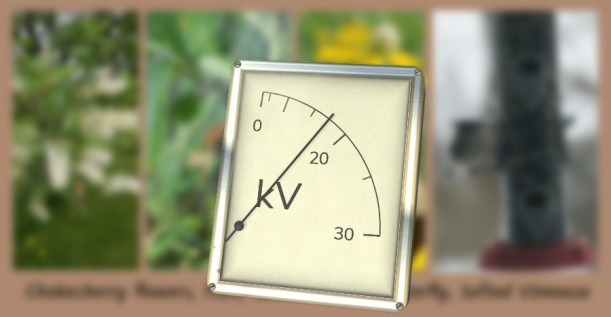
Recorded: 17.5; kV
